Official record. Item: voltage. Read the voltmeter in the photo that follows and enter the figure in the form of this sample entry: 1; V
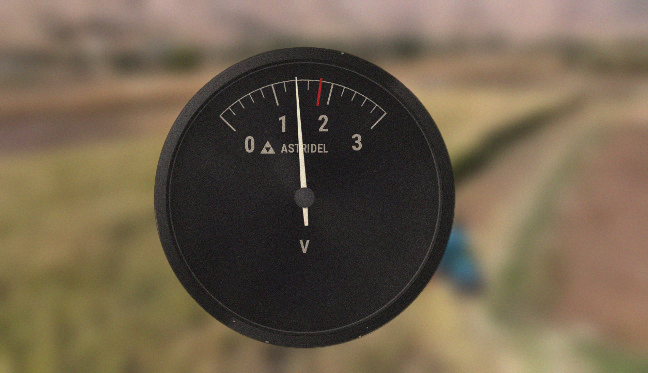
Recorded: 1.4; V
